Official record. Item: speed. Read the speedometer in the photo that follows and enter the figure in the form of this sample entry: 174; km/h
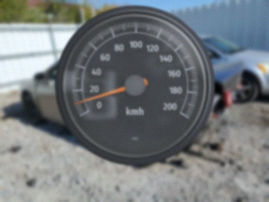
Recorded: 10; km/h
